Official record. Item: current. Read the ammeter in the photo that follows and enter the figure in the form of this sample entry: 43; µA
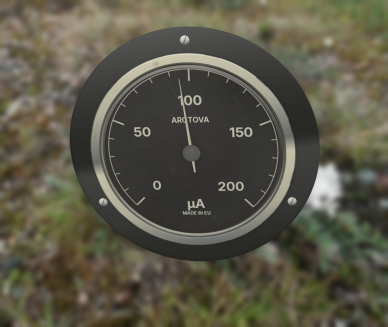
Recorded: 95; µA
